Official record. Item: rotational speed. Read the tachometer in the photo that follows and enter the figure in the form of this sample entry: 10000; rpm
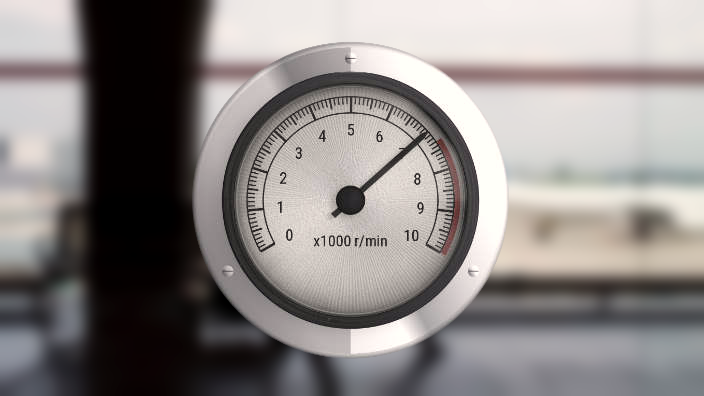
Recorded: 7000; rpm
